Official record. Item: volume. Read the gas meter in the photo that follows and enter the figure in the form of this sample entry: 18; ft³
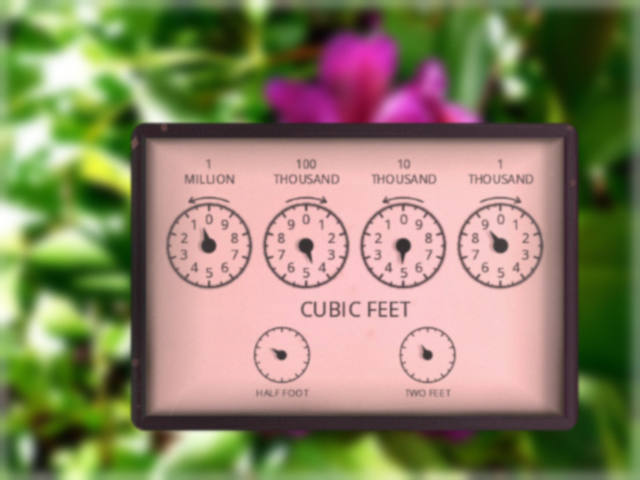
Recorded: 44900; ft³
